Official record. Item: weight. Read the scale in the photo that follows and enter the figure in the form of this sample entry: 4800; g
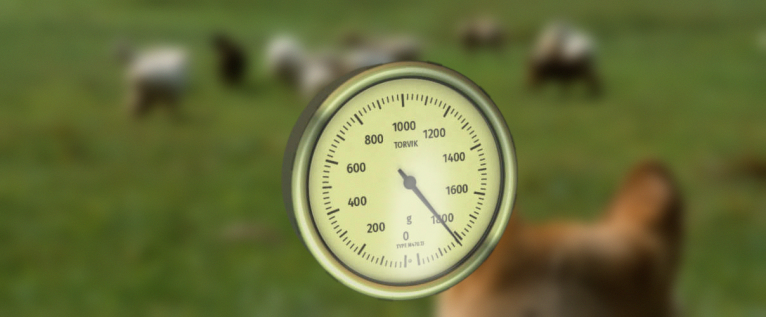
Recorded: 1820; g
